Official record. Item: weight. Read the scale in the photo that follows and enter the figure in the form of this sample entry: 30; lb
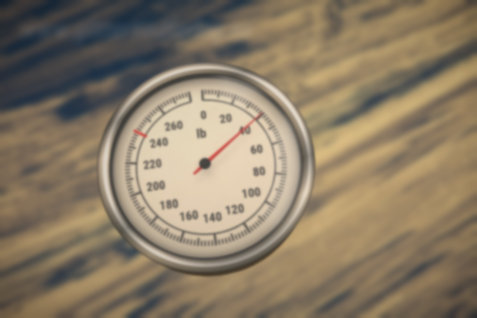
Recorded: 40; lb
